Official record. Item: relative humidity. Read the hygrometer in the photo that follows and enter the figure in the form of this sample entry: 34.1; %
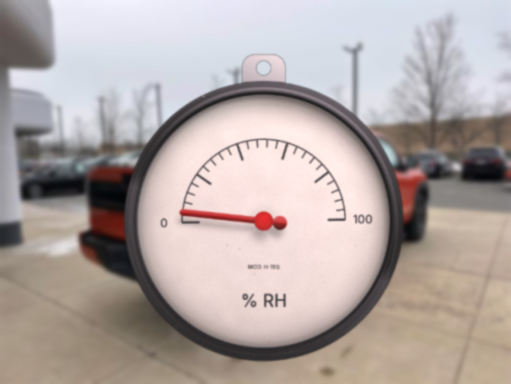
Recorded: 4; %
